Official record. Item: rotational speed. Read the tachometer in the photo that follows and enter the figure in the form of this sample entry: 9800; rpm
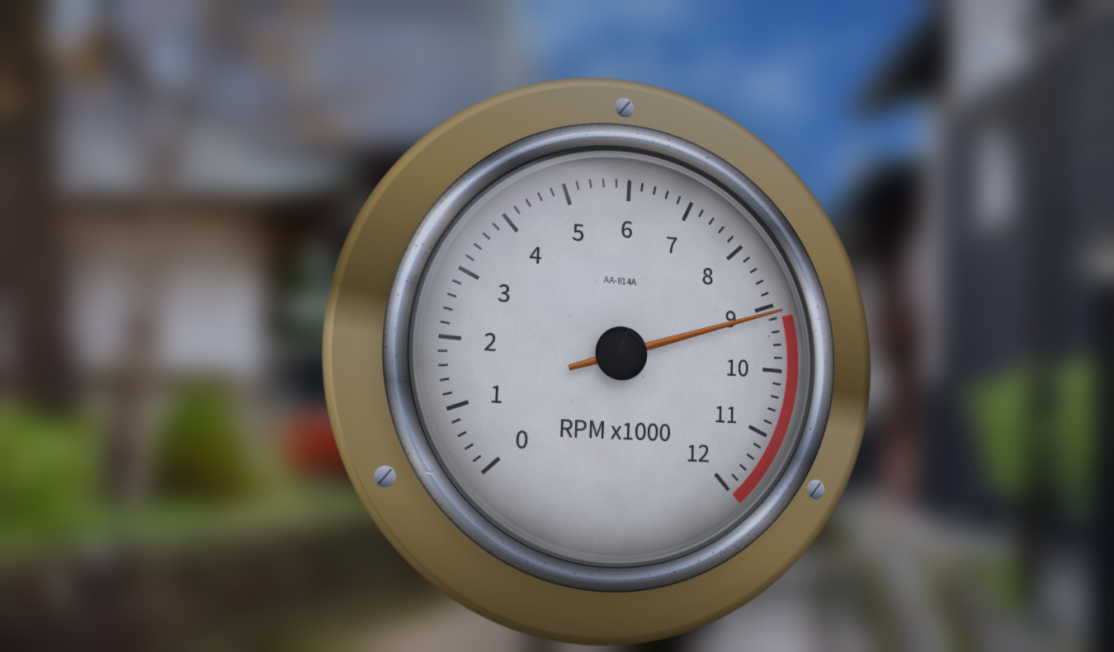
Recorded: 9100; rpm
